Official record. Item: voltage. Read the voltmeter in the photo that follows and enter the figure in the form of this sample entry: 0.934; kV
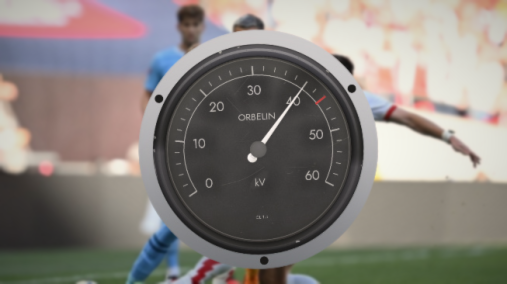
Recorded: 40; kV
